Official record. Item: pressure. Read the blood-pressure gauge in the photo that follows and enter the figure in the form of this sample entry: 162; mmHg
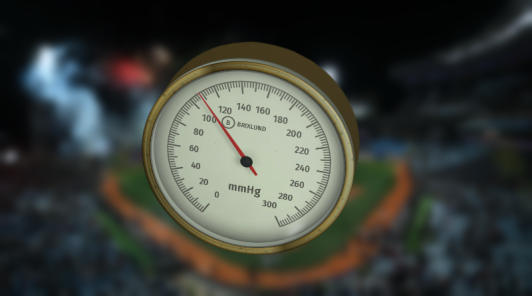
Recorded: 110; mmHg
